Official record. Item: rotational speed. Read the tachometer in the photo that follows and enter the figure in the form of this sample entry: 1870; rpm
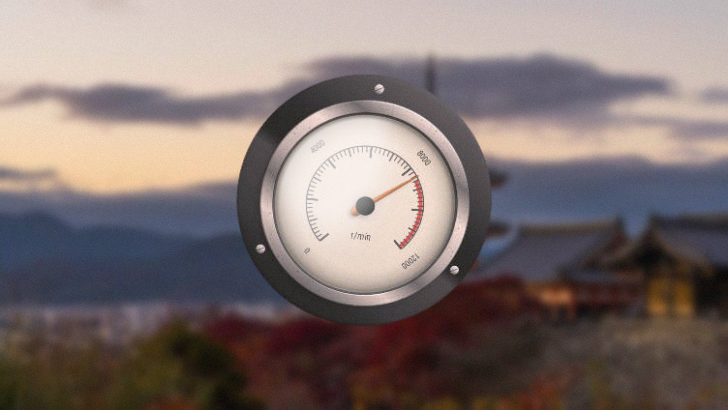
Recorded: 8400; rpm
